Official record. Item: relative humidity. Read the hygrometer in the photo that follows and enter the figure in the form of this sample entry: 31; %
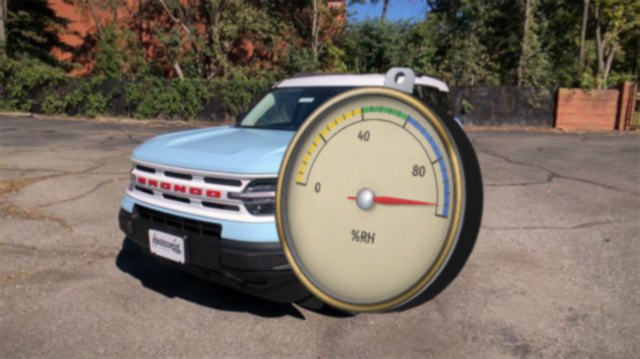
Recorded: 96; %
